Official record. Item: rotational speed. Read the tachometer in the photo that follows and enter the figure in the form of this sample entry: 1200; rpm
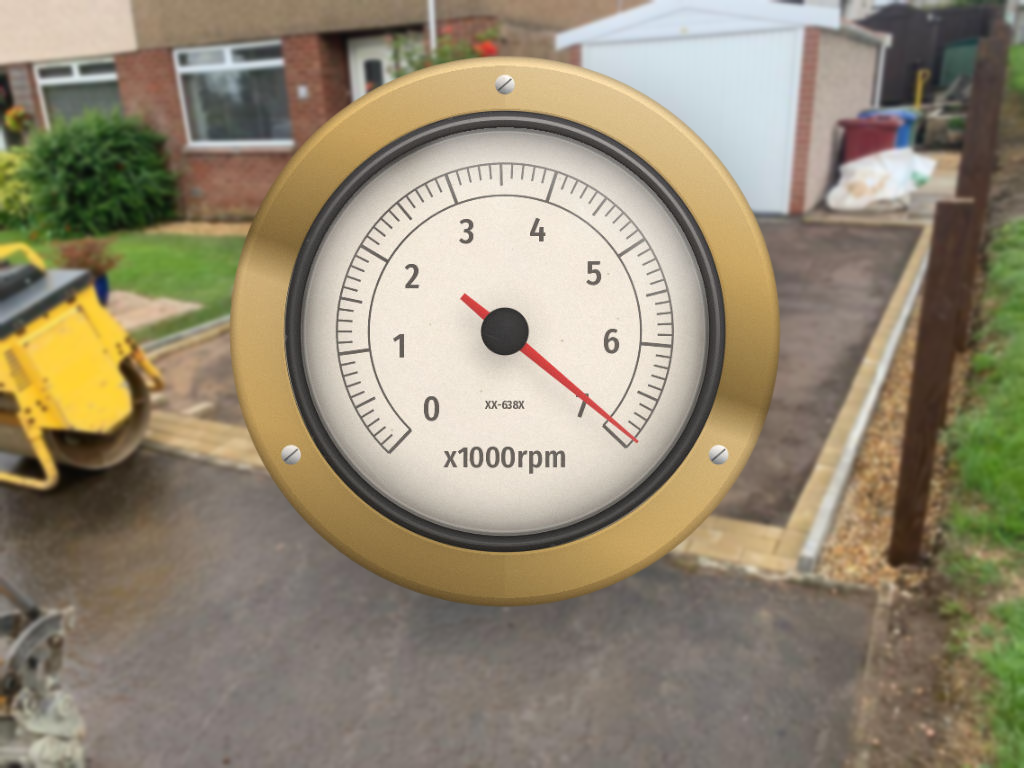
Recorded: 6900; rpm
